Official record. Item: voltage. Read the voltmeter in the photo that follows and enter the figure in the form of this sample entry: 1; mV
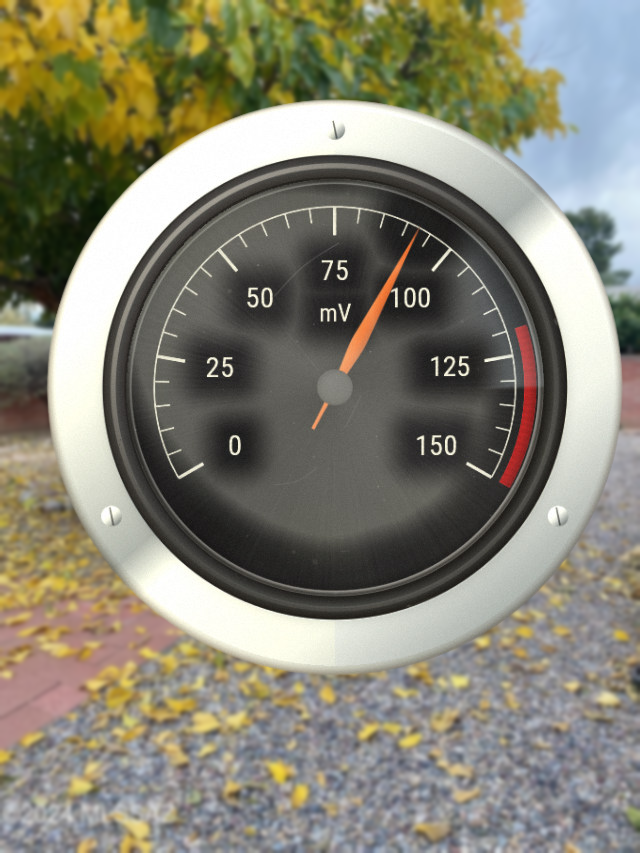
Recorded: 92.5; mV
